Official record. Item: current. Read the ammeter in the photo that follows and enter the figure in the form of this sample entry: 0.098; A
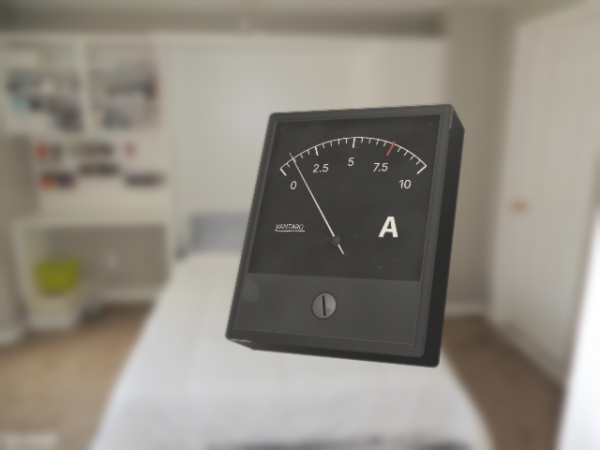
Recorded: 1; A
